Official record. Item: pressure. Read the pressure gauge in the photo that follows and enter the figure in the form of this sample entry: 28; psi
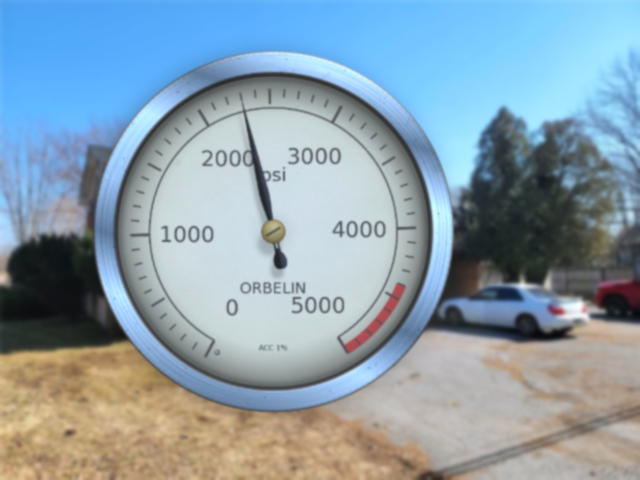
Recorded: 2300; psi
